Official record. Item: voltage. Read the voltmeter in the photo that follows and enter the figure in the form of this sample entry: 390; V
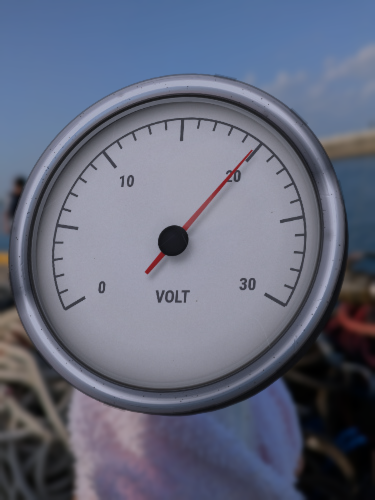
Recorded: 20; V
